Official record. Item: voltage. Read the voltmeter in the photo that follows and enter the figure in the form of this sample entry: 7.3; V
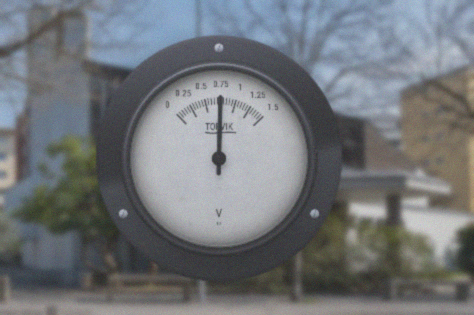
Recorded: 0.75; V
